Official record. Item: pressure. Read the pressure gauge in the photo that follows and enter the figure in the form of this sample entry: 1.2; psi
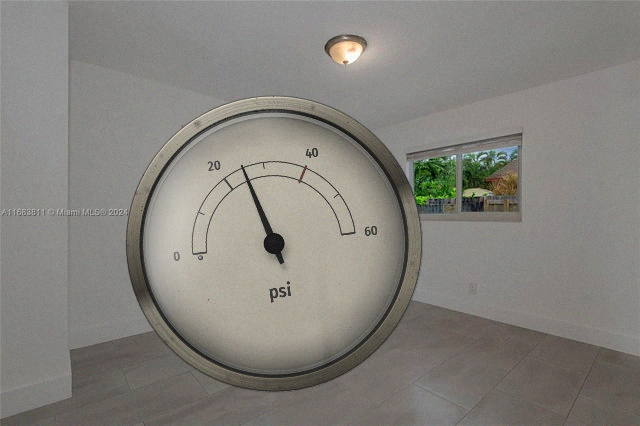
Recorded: 25; psi
